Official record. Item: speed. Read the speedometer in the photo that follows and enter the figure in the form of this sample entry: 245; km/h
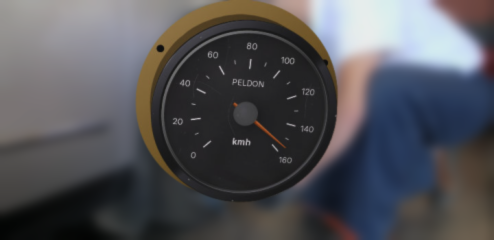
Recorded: 155; km/h
